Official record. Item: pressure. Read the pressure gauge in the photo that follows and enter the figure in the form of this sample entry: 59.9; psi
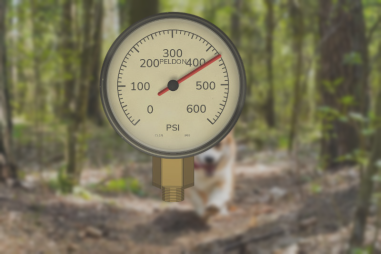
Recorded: 430; psi
